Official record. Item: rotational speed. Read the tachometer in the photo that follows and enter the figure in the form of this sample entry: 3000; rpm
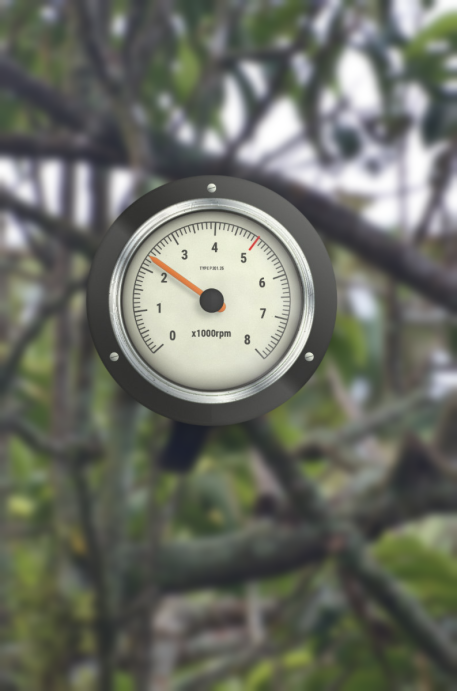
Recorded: 2300; rpm
